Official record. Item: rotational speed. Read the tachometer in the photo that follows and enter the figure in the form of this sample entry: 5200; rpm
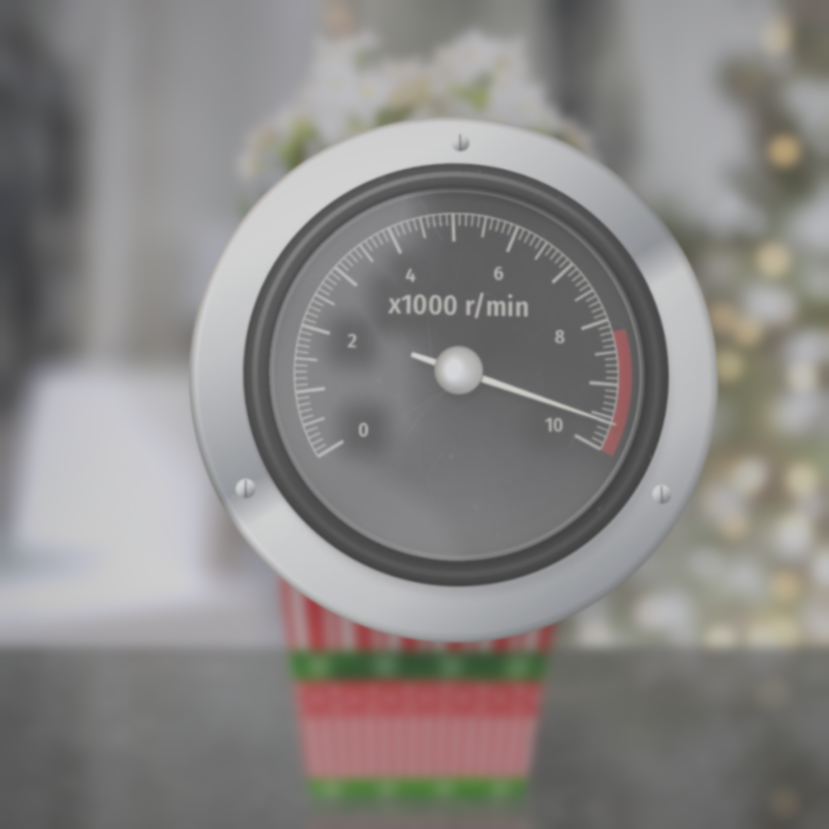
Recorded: 9600; rpm
